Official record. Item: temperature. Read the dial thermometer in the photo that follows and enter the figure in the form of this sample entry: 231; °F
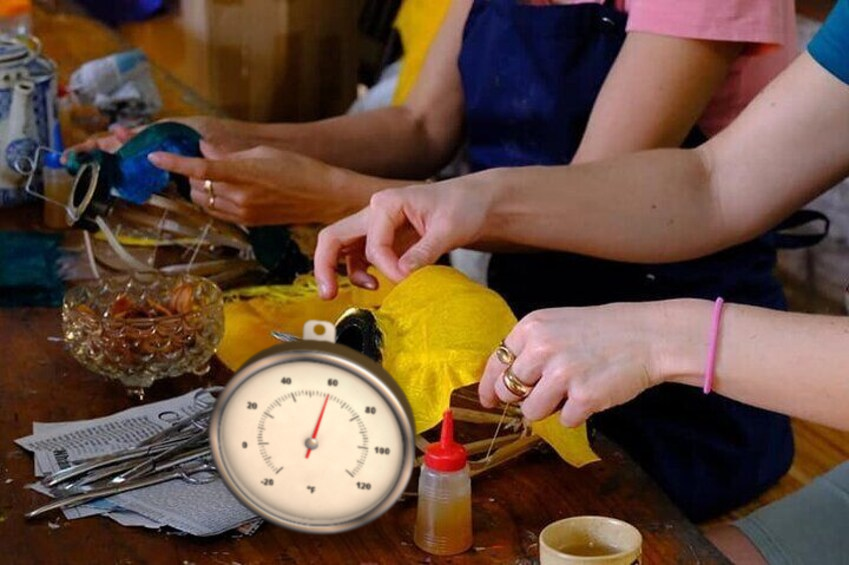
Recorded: 60; °F
